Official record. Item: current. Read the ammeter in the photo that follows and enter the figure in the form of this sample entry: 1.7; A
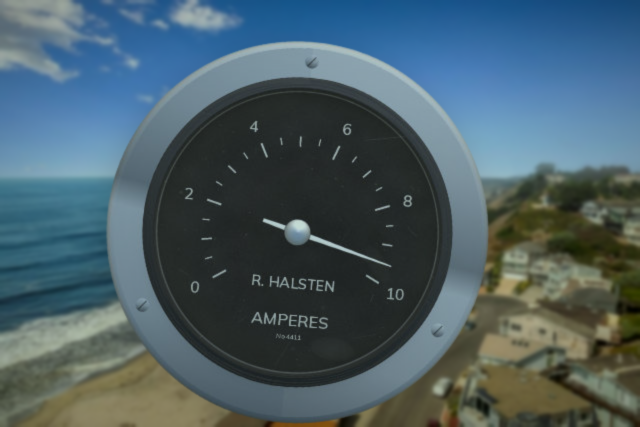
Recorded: 9.5; A
